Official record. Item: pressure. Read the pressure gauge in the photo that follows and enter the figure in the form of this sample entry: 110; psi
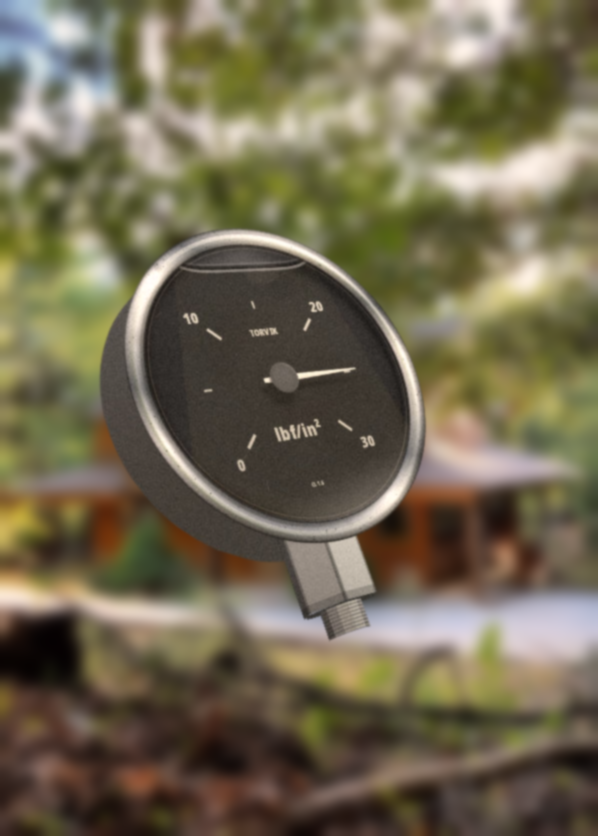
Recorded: 25; psi
